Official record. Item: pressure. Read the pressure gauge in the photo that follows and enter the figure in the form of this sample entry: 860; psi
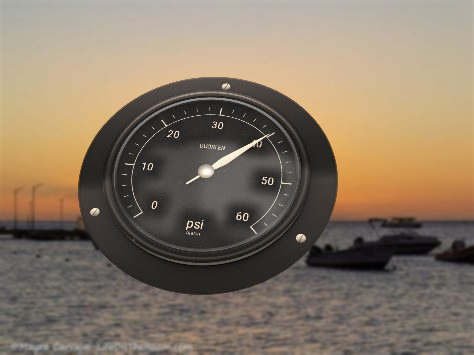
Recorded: 40; psi
